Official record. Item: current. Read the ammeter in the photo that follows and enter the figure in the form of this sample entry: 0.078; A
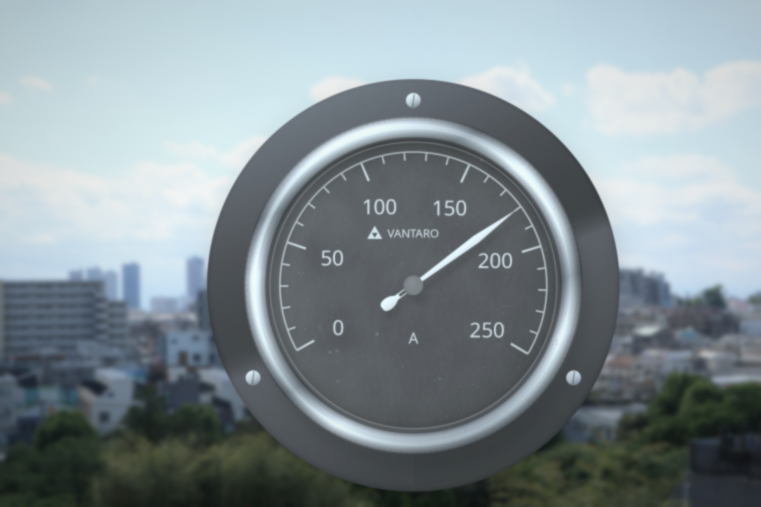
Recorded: 180; A
